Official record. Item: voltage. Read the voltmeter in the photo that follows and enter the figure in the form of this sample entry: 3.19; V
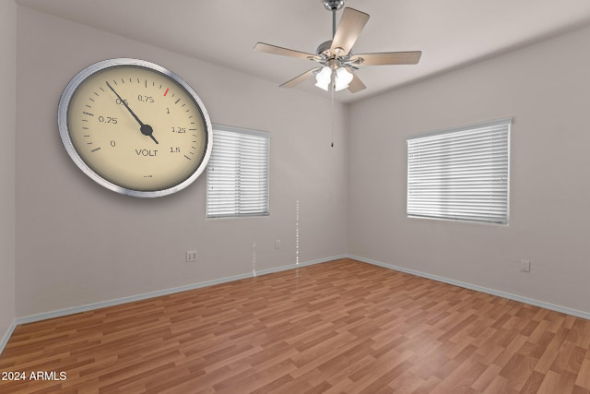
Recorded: 0.5; V
